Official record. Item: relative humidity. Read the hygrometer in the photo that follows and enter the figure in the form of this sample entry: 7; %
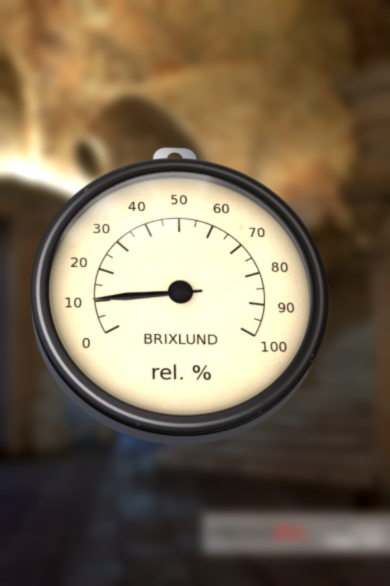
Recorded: 10; %
